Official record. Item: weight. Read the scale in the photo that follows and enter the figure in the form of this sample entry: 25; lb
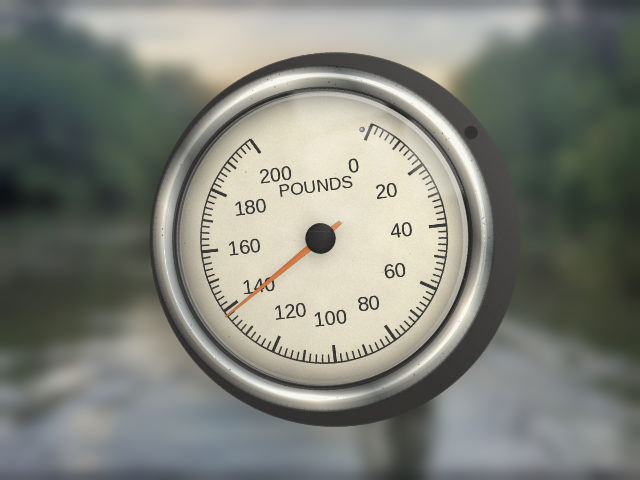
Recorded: 138; lb
